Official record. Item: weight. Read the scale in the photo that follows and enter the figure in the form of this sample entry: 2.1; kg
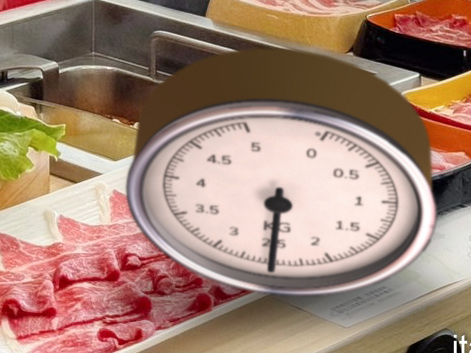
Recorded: 2.5; kg
